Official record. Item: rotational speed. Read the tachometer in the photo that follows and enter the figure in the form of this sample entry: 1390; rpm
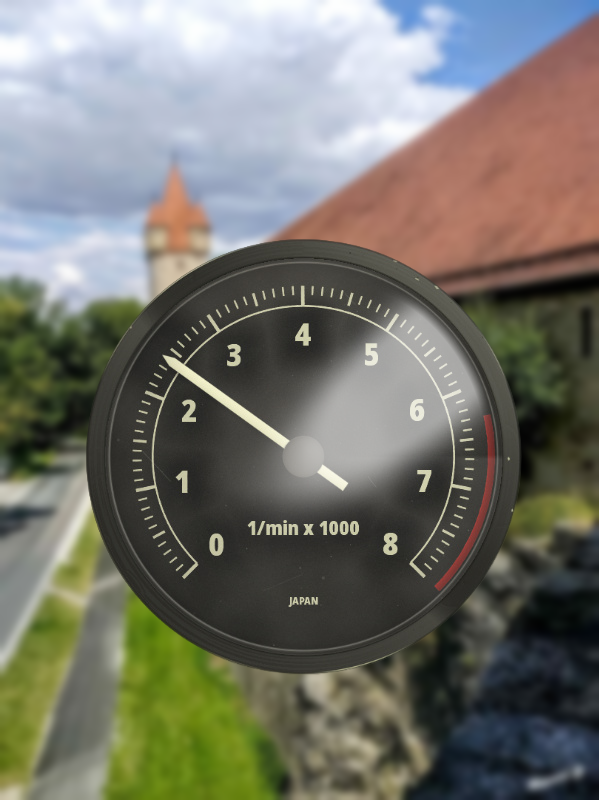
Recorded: 2400; rpm
